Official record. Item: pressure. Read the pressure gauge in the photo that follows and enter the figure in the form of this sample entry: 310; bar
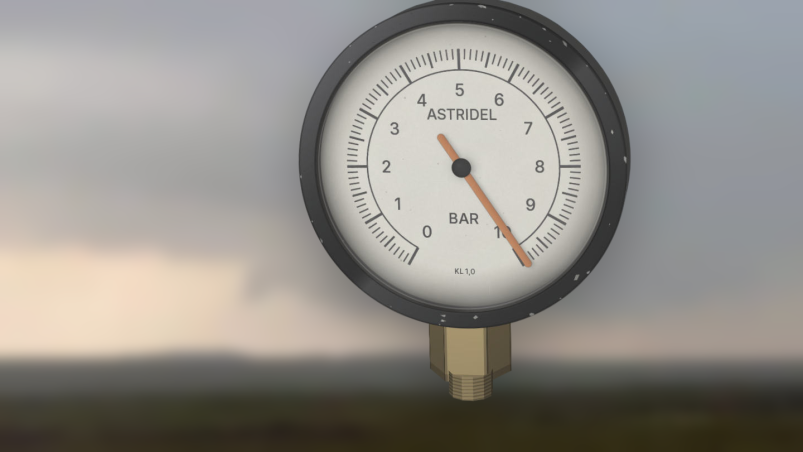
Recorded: 9.9; bar
